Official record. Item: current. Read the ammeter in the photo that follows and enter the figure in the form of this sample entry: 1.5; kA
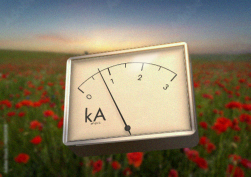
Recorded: 0.75; kA
